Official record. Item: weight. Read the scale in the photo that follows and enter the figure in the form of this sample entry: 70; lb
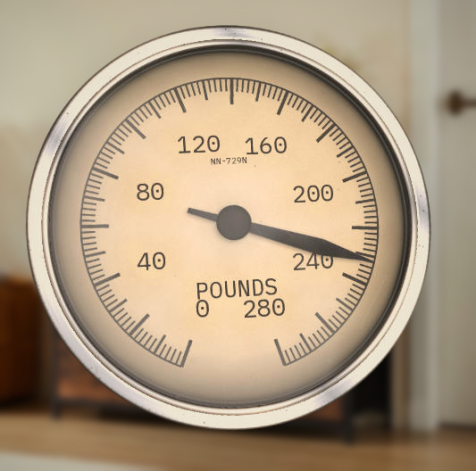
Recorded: 232; lb
